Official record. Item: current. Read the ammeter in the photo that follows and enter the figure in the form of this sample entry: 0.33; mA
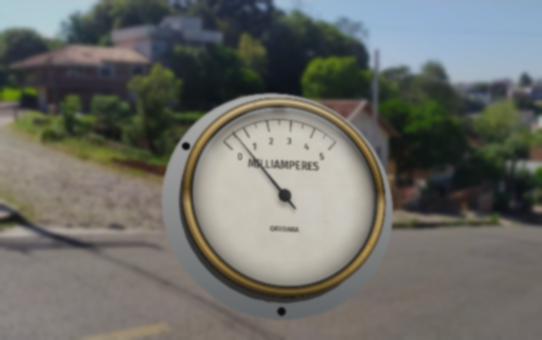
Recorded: 0.5; mA
